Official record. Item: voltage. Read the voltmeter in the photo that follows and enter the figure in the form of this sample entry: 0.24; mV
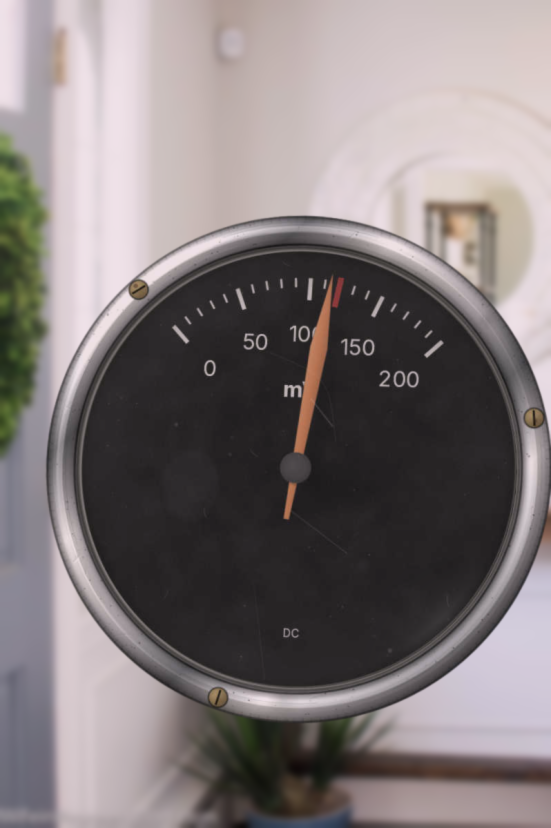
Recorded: 115; mV
